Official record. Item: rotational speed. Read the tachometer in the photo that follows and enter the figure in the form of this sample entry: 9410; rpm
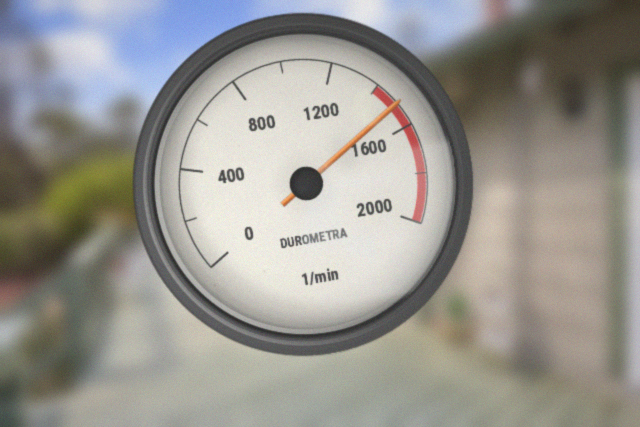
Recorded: 1500; rpm
